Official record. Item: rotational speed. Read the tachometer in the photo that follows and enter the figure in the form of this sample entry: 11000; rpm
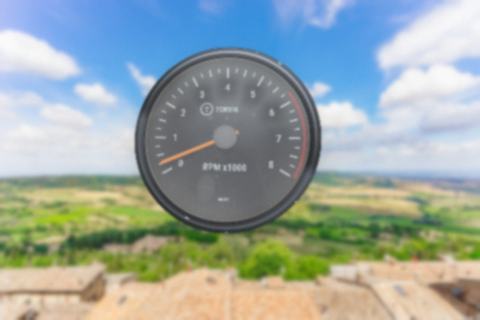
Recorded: 250; rpm
